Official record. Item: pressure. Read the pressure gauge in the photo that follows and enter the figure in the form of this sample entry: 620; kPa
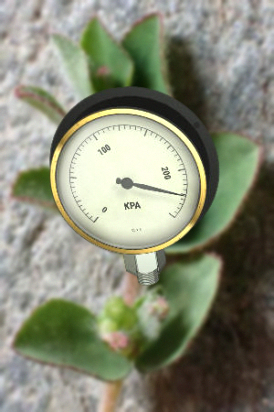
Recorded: 225; kPa
